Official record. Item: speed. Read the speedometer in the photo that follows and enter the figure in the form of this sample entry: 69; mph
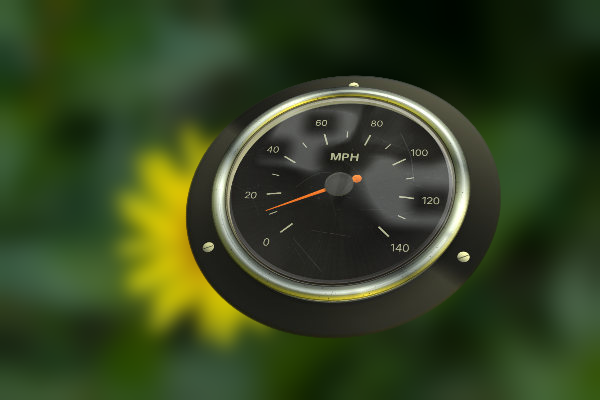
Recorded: 10; mph
